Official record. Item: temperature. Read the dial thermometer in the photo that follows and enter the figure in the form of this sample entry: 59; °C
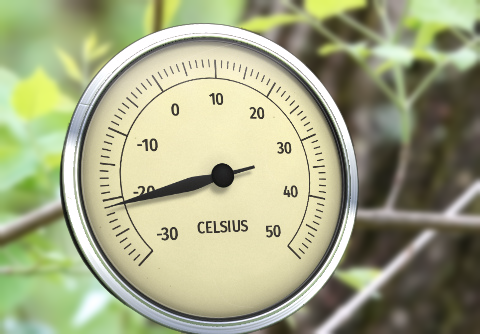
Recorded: -21; °C
